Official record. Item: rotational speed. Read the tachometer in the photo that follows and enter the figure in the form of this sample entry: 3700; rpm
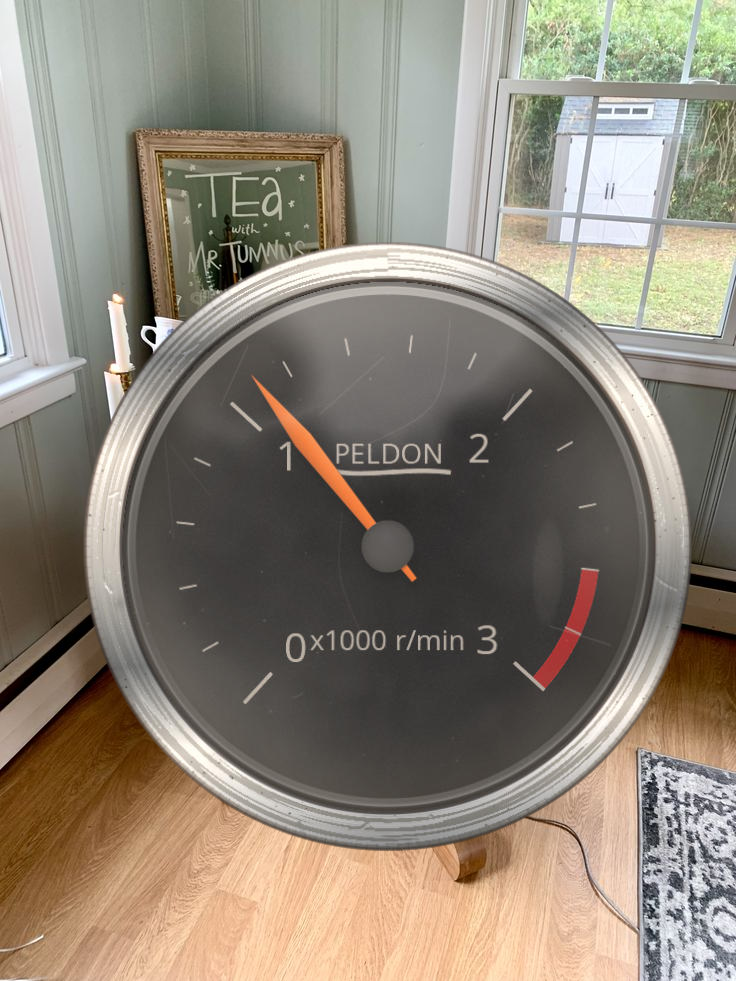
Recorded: 1100; rpm
